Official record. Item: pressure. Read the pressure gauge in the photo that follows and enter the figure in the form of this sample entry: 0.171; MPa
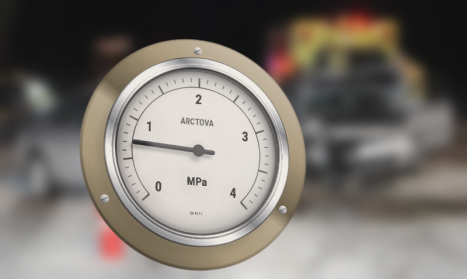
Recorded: 0.7; MPa
